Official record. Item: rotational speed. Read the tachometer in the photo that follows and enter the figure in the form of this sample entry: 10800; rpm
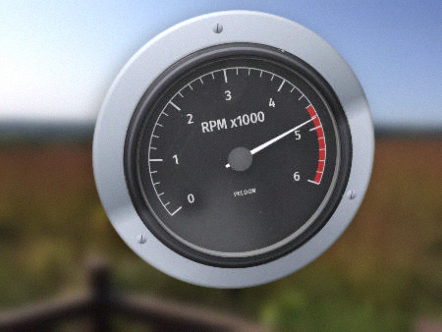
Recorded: 4800; rpm
